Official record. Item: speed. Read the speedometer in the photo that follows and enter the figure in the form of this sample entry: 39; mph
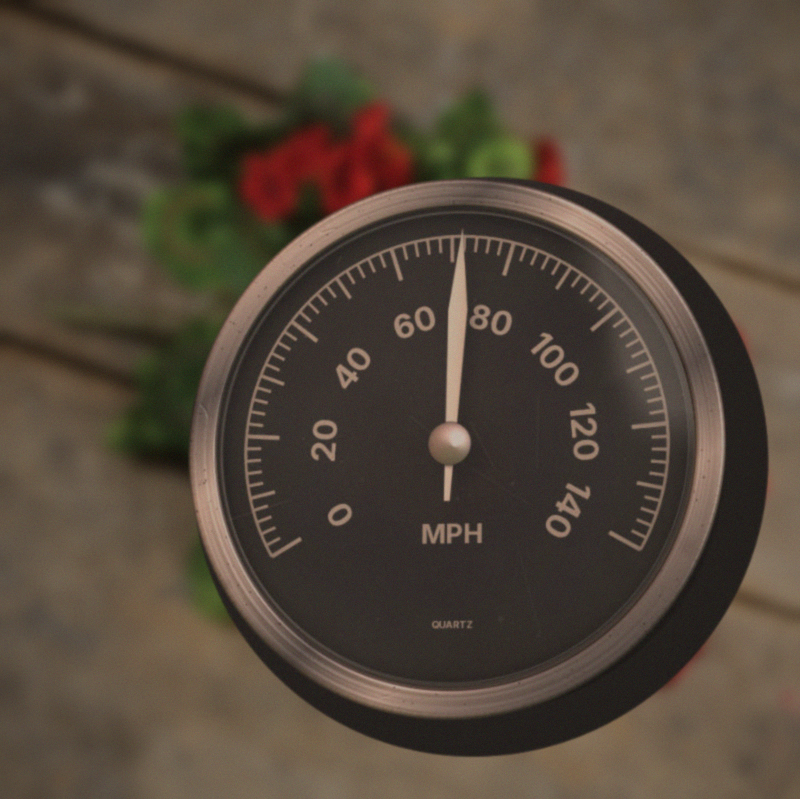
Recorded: 72; mph
